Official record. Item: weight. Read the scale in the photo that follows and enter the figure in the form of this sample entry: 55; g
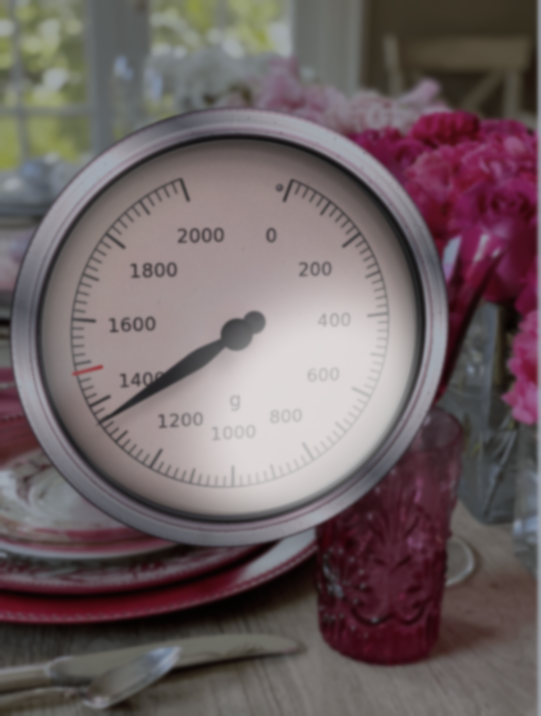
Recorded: 1360; g
